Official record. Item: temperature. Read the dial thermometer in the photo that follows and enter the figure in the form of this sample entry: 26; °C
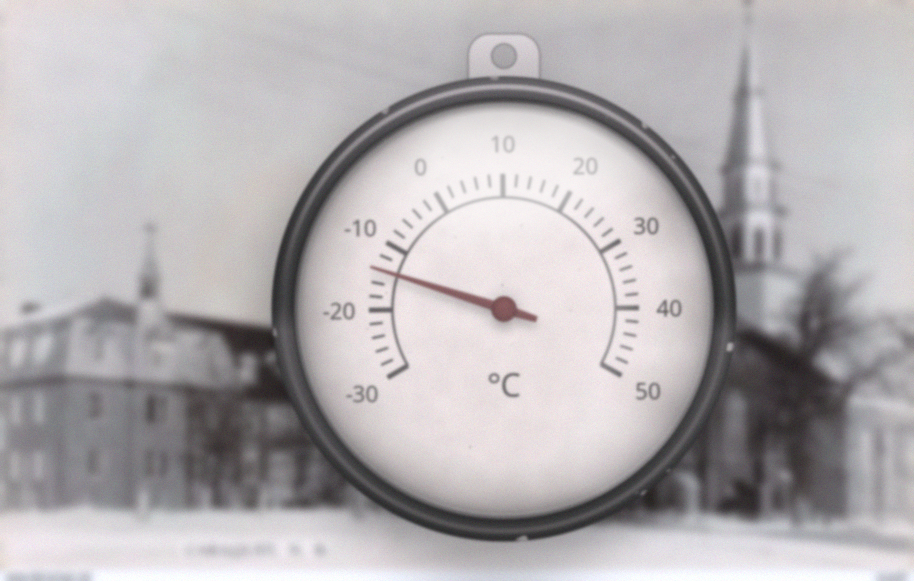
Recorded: -14; °C
